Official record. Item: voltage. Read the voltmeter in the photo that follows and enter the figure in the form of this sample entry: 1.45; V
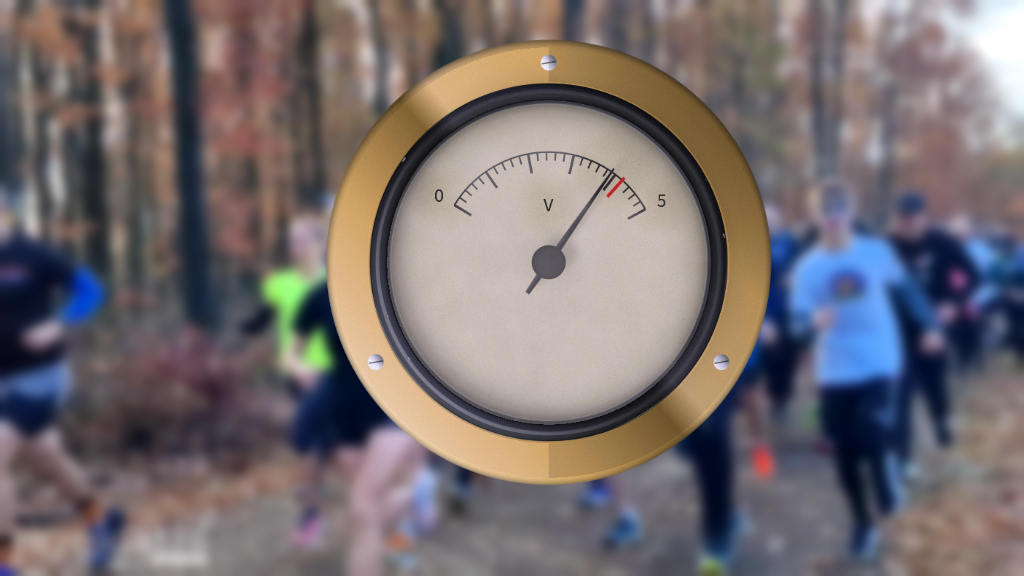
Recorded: 3.9; V
